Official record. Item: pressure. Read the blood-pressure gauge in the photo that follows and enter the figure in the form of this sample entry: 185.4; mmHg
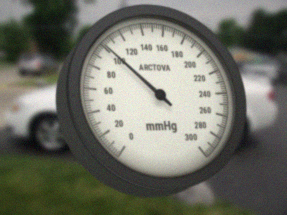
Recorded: 100; mmHg
